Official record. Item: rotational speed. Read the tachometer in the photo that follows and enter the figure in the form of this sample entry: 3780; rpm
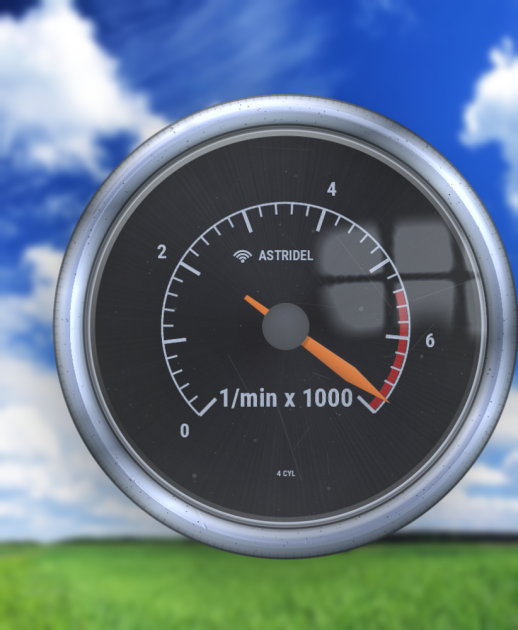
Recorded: 6800; rpm
